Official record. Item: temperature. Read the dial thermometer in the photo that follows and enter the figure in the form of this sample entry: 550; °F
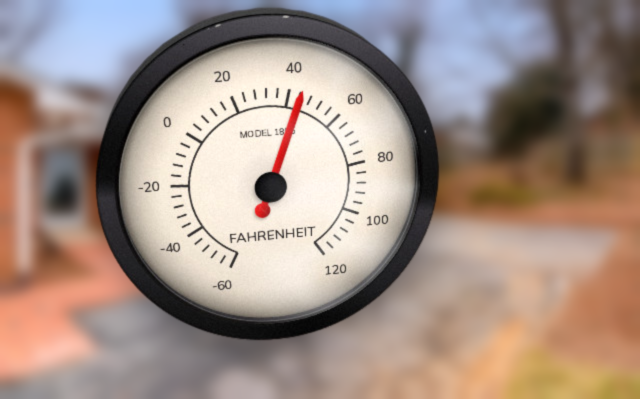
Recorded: 44; °F
